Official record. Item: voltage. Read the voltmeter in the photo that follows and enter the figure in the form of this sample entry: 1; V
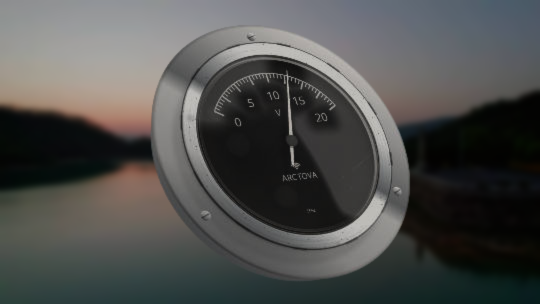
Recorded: 12.5; V
